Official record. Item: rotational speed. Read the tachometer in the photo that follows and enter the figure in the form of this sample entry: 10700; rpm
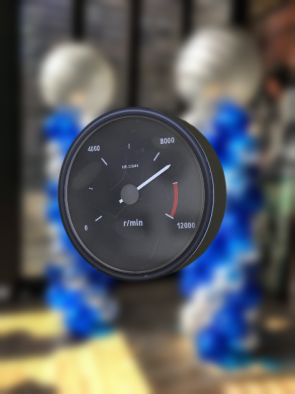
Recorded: 9000; rpm
